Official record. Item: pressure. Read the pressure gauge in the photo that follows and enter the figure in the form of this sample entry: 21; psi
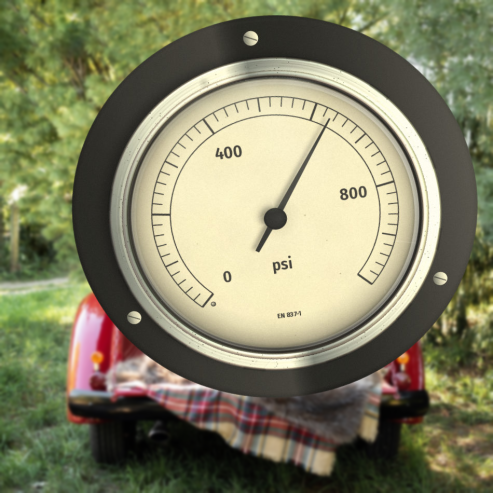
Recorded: 630; psi
